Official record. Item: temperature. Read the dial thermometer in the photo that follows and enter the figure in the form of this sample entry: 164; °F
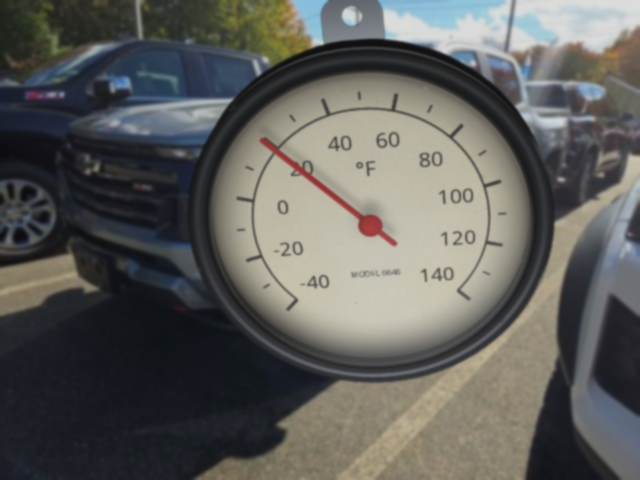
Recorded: 20; °F
